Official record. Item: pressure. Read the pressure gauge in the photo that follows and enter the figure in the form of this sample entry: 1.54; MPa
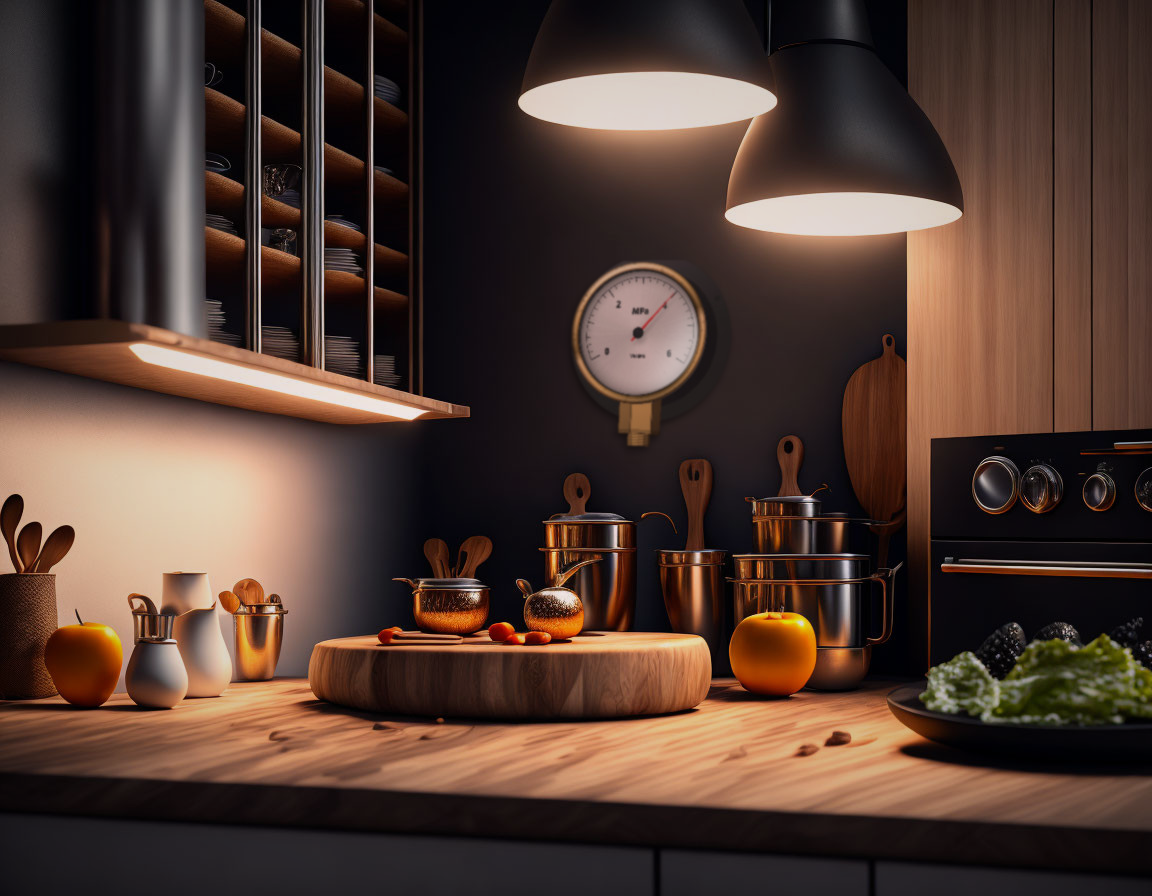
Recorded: 4; MPa
